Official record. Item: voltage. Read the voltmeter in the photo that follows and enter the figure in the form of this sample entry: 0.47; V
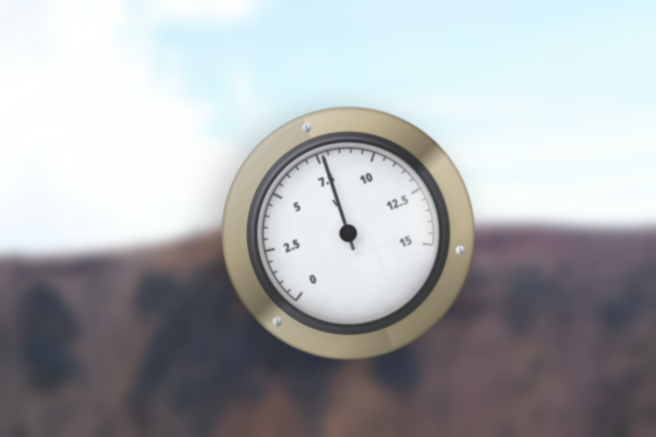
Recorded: 7.75; V
